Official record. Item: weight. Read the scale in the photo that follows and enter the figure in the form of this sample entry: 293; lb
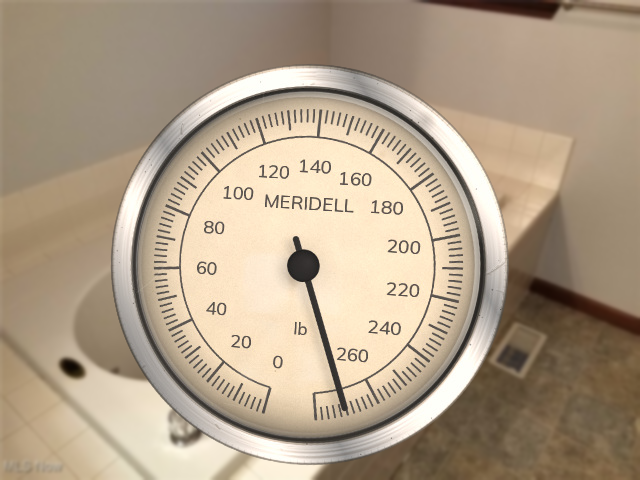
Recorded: 270; lb
